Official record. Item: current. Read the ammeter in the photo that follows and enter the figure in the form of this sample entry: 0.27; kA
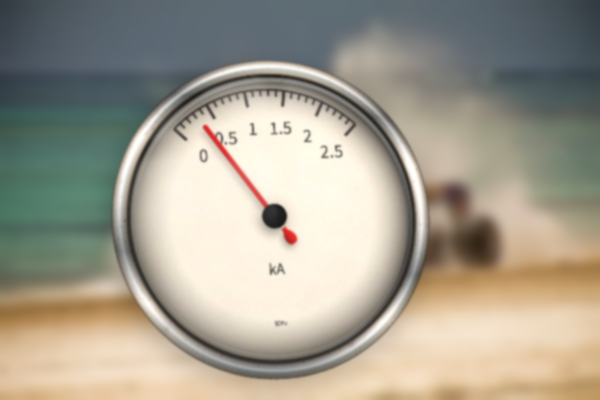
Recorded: 0.3; kA
